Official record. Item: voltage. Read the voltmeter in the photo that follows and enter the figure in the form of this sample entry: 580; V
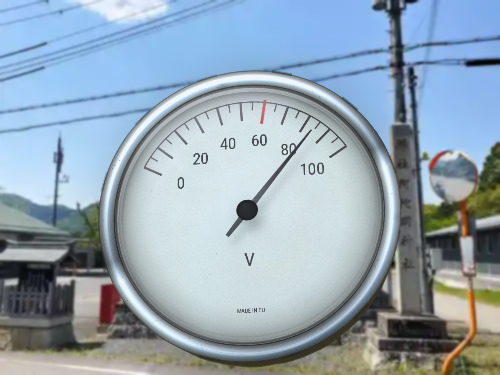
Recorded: 85; V
